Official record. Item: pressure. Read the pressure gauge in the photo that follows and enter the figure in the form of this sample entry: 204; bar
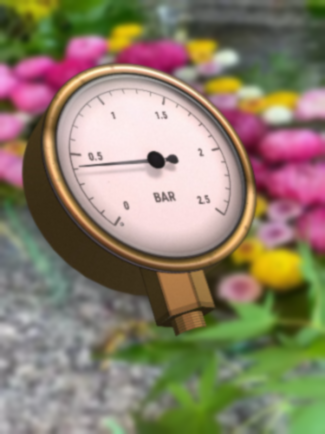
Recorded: 0.4; bar
